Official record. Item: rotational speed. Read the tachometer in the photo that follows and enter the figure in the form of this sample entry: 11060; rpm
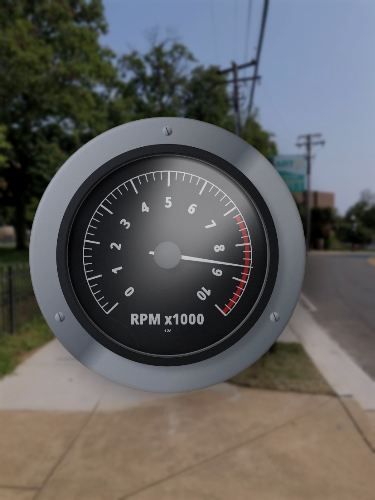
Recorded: 8600; rpm
